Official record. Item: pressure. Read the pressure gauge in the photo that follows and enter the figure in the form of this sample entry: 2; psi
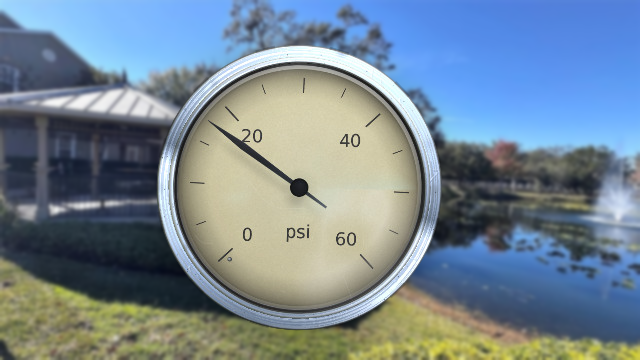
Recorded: 17.5; psi
